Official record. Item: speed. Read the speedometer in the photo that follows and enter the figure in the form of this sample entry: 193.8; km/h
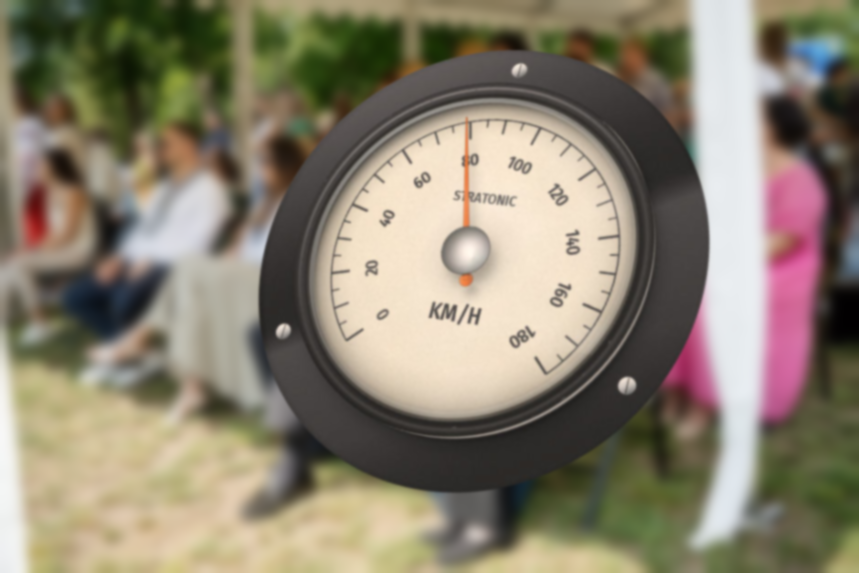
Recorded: 80; km/h
